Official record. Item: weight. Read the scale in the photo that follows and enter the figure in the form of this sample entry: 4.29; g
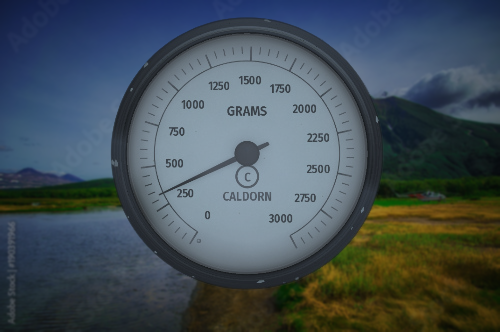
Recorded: 325; g
